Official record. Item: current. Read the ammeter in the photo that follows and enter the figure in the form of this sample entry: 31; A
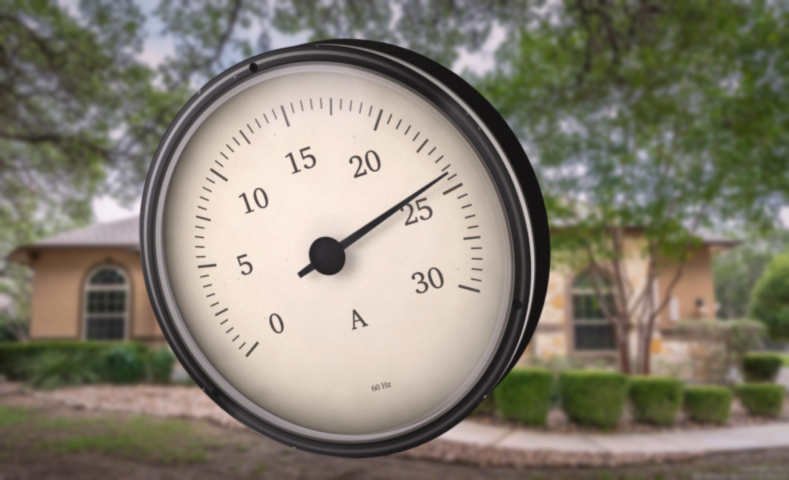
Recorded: 24.25; A
